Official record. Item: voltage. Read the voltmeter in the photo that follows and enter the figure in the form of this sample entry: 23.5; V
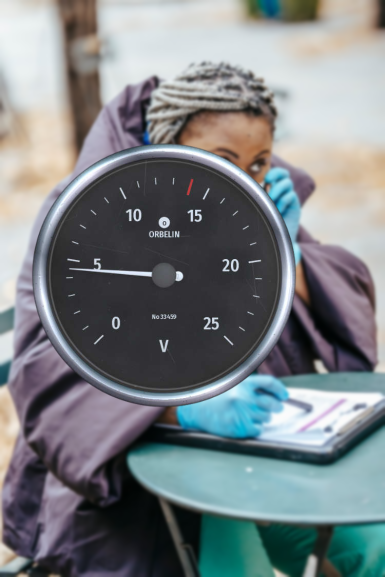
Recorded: 4.5; V
